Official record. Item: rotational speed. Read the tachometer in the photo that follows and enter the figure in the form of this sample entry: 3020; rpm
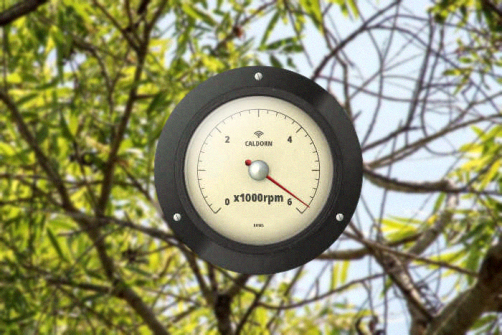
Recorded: 5800; rpm
